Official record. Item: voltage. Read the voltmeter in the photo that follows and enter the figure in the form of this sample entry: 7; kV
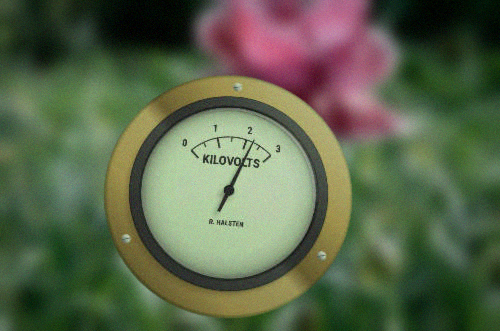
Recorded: 2.25; kV
